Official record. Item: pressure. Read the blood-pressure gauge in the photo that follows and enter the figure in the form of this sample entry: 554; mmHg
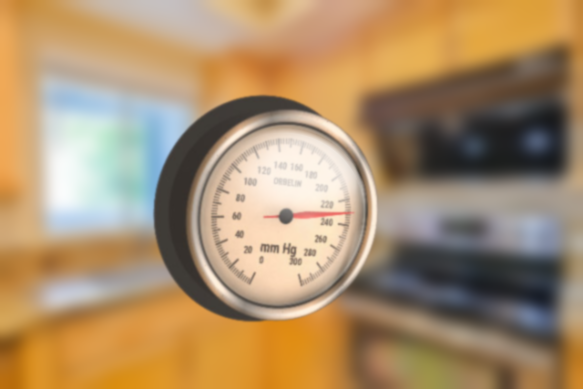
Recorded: 230; mmHg
